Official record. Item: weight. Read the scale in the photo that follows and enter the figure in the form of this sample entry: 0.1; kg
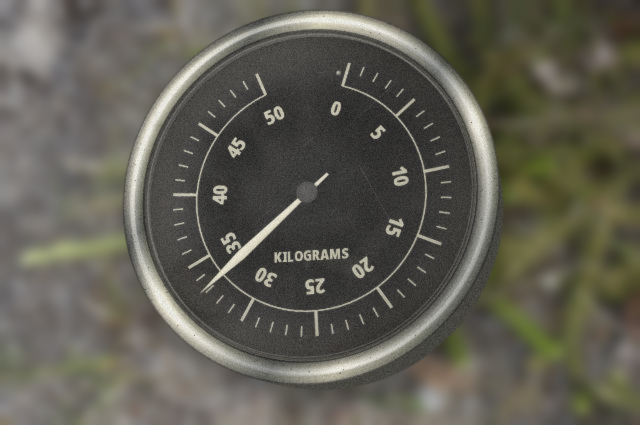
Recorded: 33; kg
